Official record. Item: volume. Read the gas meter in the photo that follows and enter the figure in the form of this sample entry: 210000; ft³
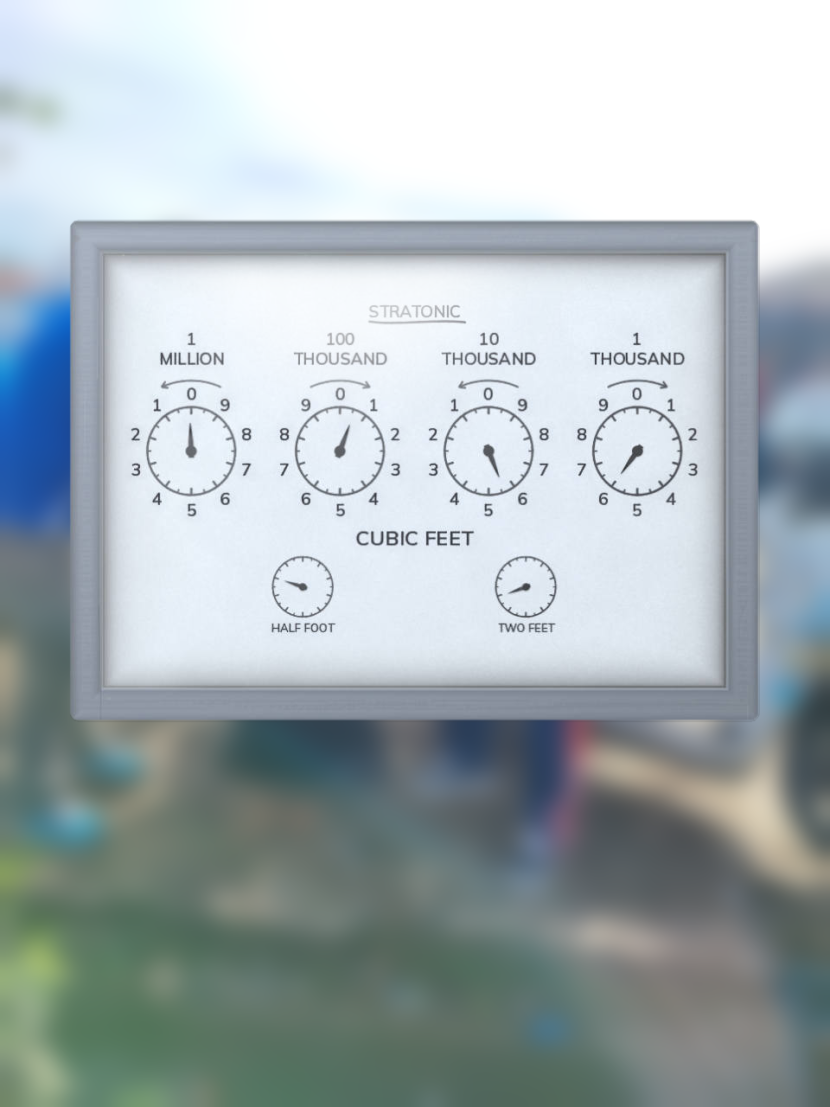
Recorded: 5600; ft³
